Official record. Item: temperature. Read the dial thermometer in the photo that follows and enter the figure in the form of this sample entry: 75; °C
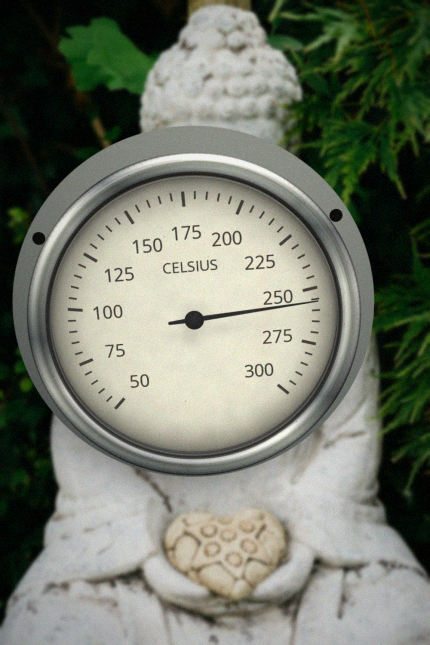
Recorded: 255; °C
